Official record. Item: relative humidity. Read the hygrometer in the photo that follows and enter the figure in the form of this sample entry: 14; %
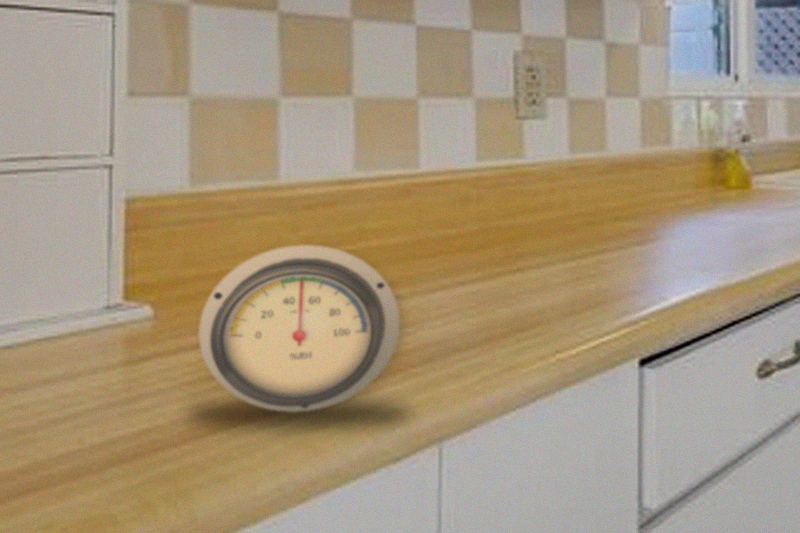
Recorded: 50; %
